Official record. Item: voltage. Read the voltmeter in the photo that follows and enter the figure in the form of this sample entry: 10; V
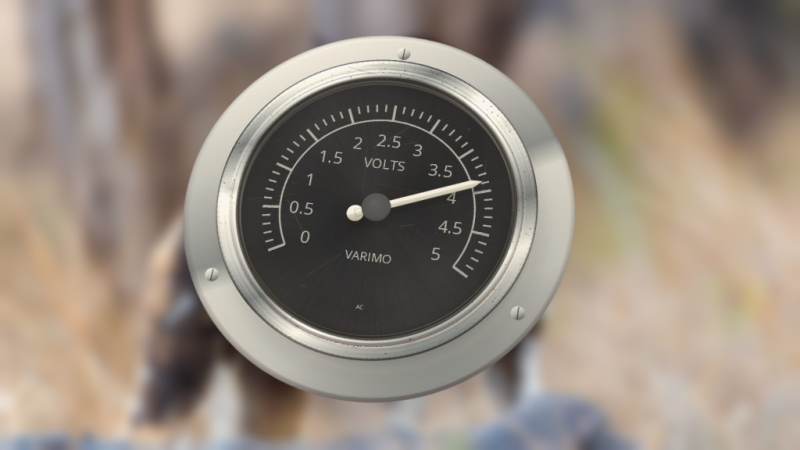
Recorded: 3.9; V
